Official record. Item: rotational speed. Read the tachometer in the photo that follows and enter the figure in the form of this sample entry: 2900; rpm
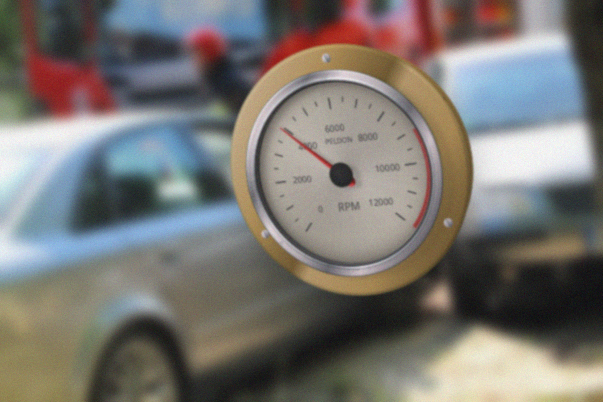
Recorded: 4000; rpm
